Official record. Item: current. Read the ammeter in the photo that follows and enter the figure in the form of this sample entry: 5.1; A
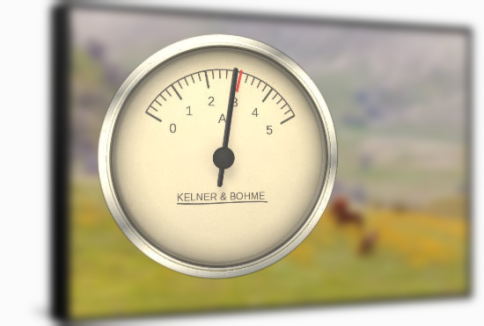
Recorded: 2.8; A
